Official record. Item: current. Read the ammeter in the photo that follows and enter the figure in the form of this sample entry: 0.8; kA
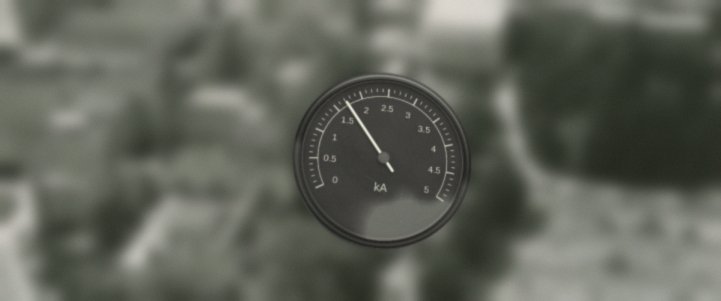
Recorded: 1.7; kA
